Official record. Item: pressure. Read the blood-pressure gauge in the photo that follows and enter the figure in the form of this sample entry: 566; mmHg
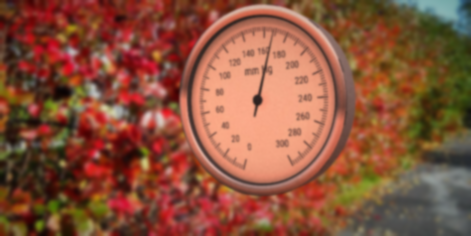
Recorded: 170; mmHg
